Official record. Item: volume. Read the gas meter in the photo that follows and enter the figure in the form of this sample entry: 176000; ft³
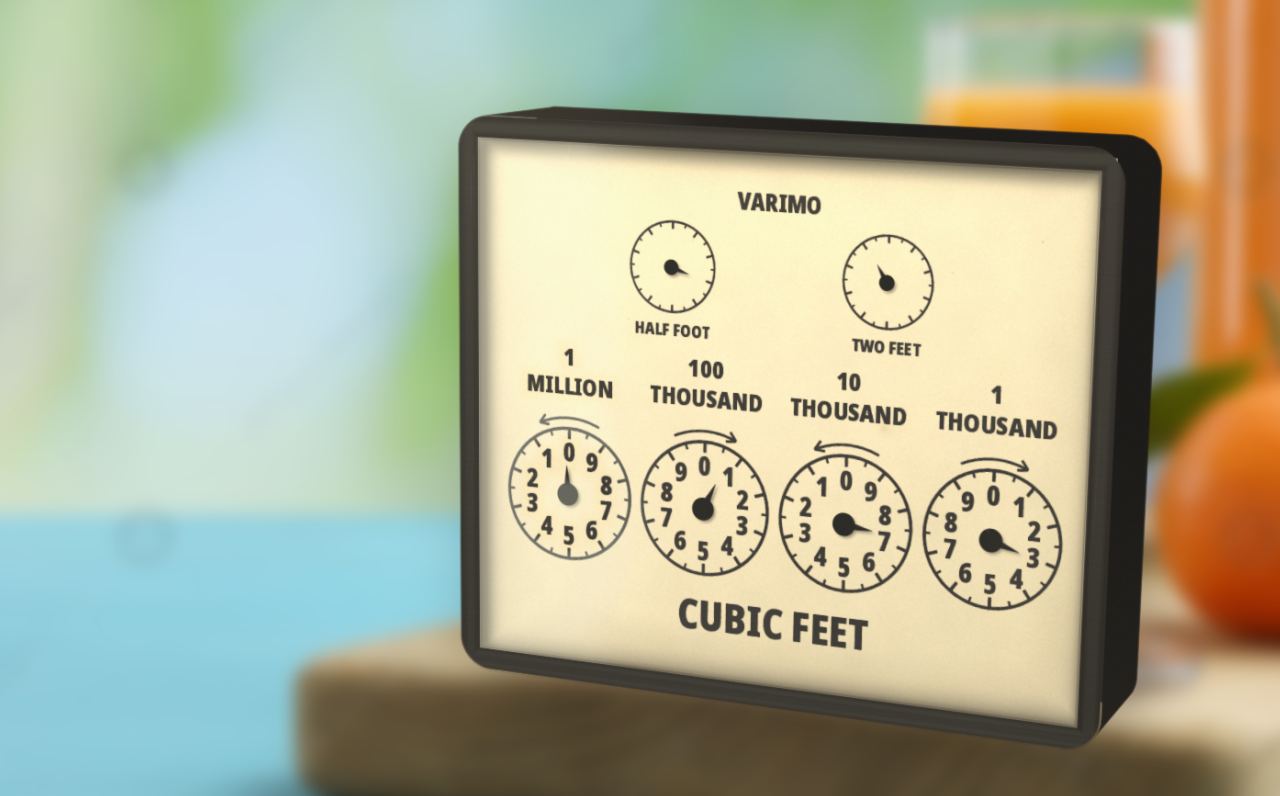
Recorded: 7300; ft³
